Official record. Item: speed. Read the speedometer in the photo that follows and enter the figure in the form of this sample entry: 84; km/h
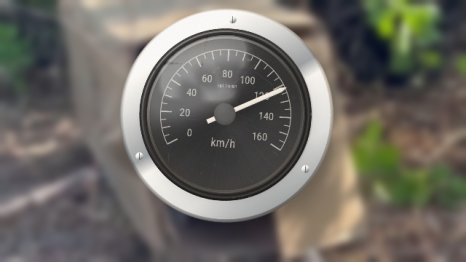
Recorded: 122.5; km/h
